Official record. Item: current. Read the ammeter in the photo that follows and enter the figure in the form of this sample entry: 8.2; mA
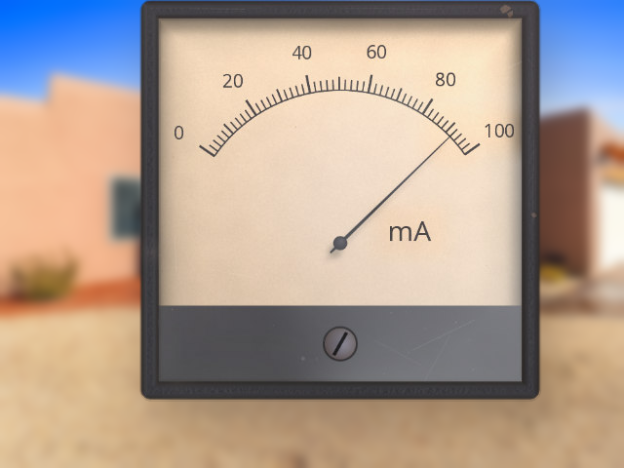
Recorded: 92; mA
